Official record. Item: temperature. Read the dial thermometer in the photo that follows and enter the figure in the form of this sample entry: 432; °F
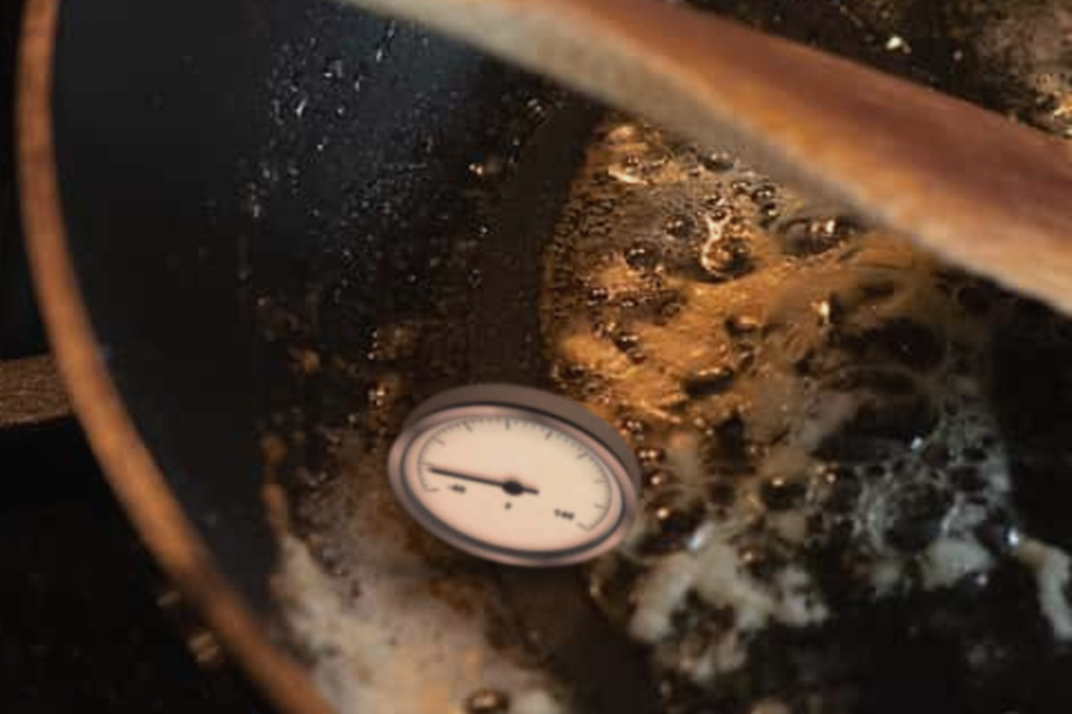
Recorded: -20; °F
